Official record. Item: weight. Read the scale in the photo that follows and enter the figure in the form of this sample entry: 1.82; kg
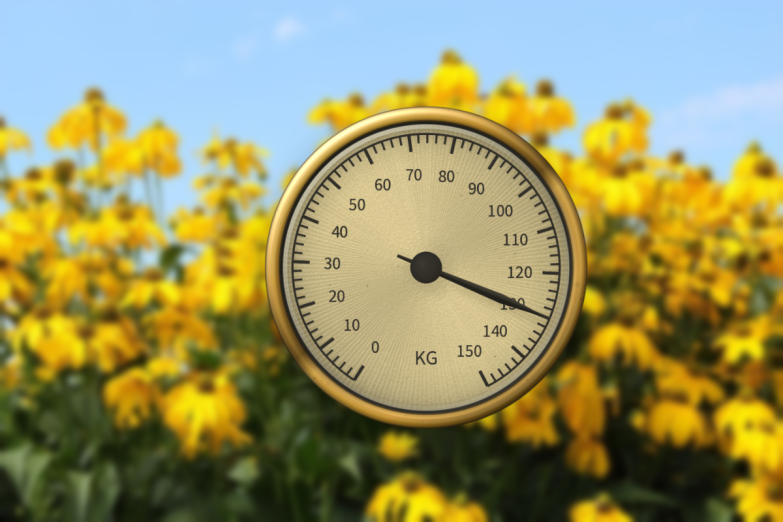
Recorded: 130; kg
